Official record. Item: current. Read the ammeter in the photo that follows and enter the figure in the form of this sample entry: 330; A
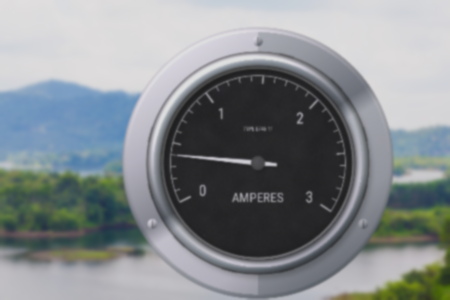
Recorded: 0.4; A
